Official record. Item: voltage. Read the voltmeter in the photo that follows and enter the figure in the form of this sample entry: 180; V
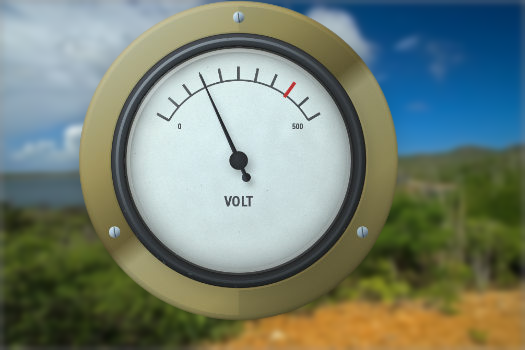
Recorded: 150; V
